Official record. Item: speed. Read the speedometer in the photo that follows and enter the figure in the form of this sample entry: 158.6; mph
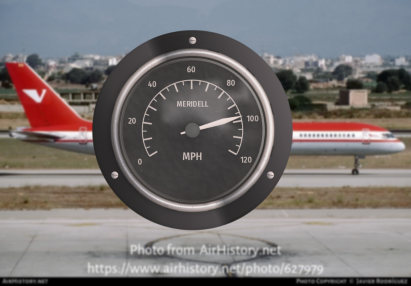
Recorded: 97.5; mph
